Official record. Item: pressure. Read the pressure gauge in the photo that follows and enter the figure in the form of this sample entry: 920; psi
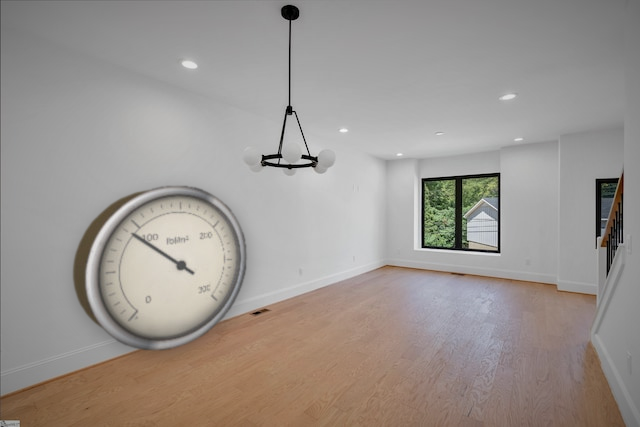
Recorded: 90; psi
